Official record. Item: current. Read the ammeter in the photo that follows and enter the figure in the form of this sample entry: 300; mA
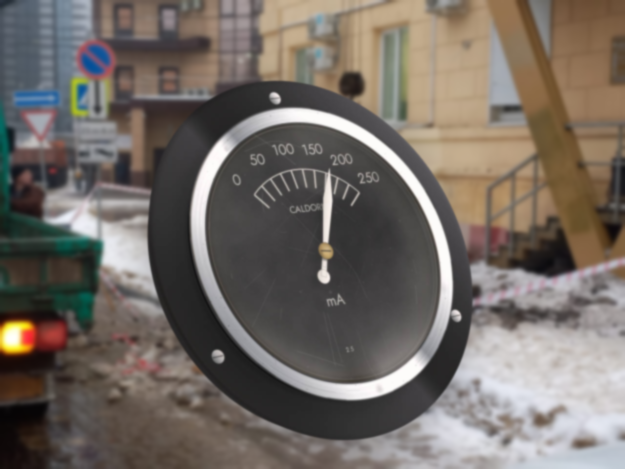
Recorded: 175; mA
